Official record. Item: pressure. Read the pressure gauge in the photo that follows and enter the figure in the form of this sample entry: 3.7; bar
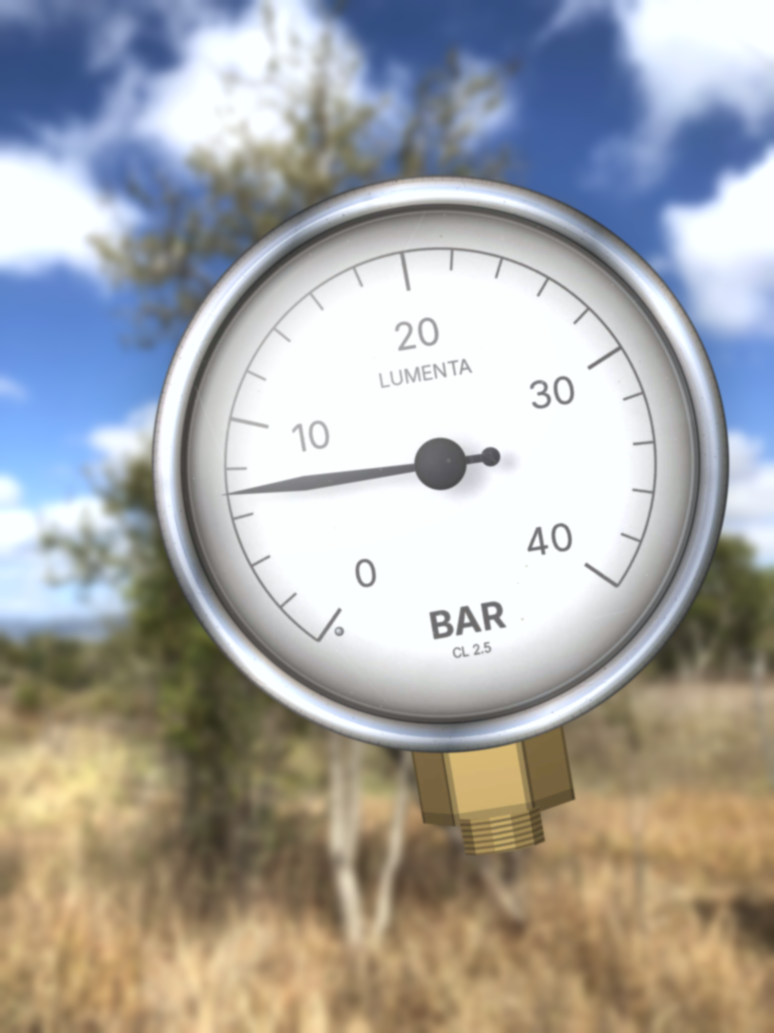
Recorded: 7; bar
